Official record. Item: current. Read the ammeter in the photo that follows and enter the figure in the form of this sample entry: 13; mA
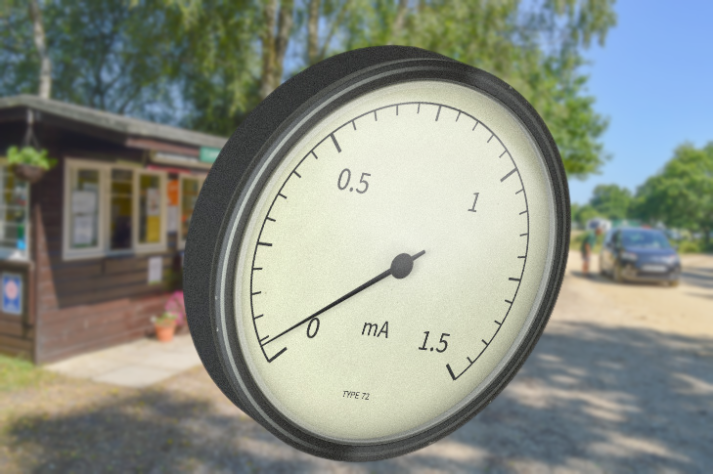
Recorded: 0.05; mA
